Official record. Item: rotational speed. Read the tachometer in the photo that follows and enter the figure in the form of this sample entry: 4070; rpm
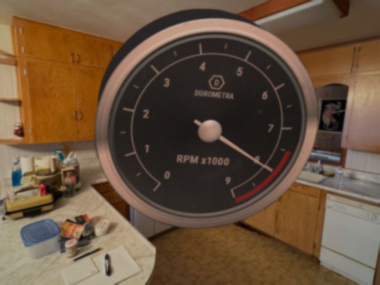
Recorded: 8000; rpm
